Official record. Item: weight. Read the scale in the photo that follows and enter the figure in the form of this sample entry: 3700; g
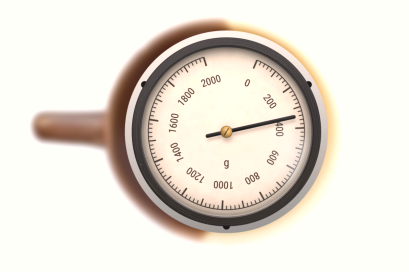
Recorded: 340; g
